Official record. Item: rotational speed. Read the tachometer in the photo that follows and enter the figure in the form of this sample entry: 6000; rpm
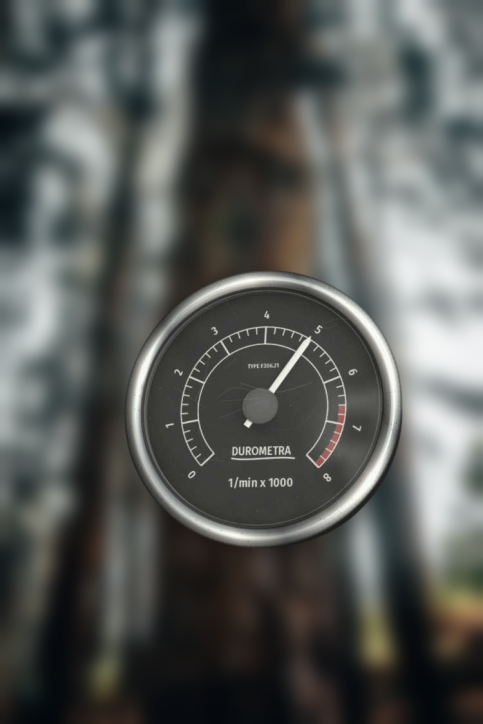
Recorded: 5000; rpm
